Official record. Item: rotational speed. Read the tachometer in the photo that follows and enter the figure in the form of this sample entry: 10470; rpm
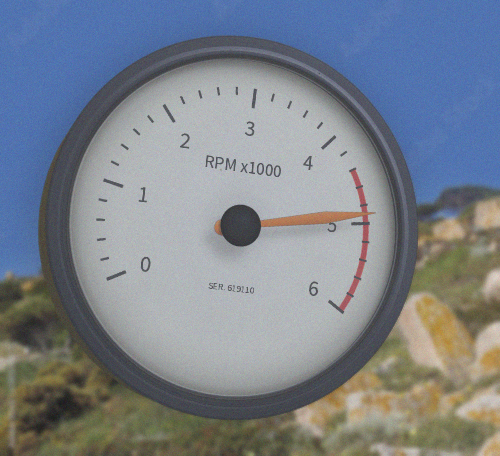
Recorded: 4900; rpm
